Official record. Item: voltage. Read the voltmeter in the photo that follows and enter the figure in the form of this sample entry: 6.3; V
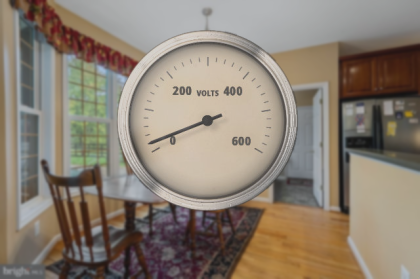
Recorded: 20; V
